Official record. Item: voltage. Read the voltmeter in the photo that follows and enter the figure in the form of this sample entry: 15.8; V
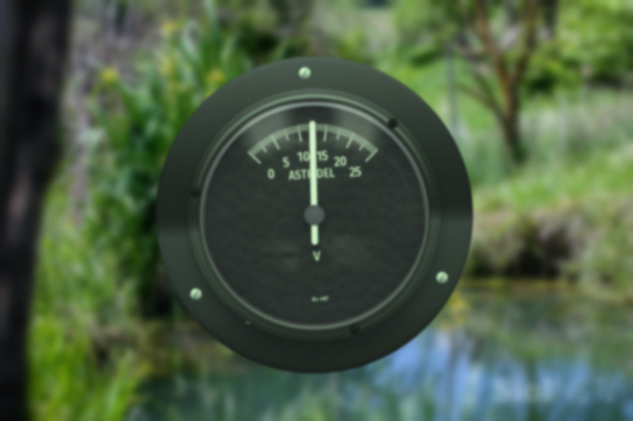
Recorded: 12.5; V
